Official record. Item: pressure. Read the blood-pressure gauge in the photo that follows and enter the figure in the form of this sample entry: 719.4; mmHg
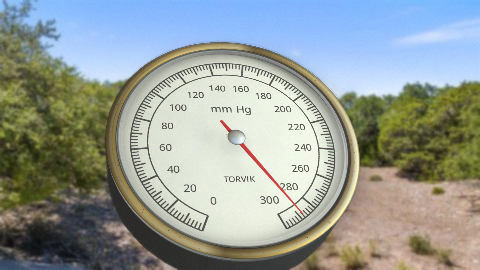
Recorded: 290; mmHg
